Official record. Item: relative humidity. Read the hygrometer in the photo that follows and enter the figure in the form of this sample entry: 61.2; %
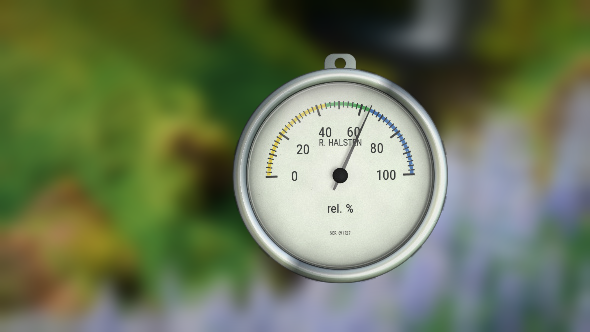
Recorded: 64; %
